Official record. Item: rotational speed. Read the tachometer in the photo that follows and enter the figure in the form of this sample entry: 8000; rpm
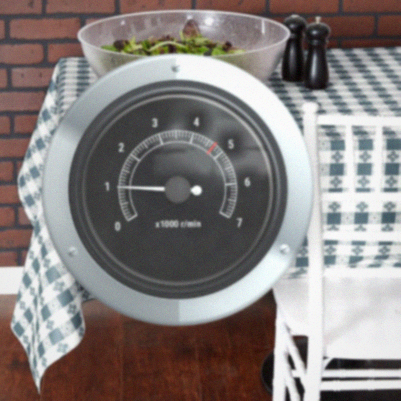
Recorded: 1000; rpm
